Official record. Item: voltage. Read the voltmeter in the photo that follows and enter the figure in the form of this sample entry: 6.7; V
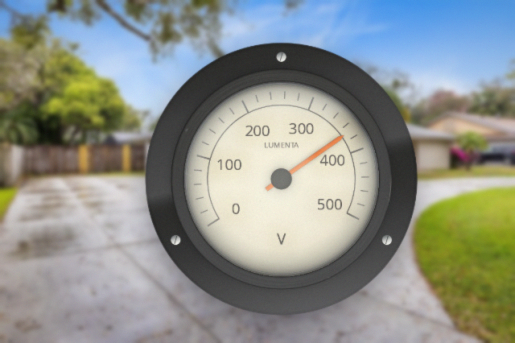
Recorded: 370; V
